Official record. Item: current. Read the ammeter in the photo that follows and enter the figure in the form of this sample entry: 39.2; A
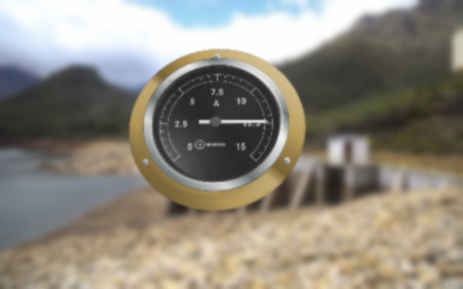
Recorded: 12.5; A
